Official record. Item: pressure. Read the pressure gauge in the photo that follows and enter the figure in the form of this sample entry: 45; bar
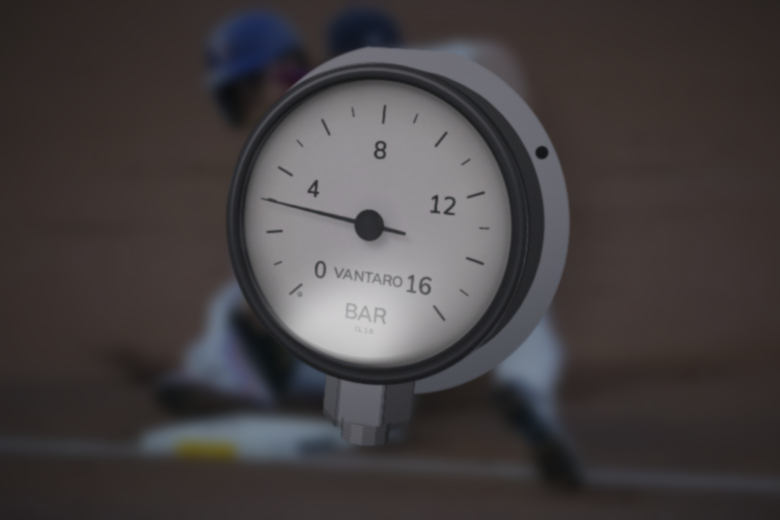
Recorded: 3; bar
